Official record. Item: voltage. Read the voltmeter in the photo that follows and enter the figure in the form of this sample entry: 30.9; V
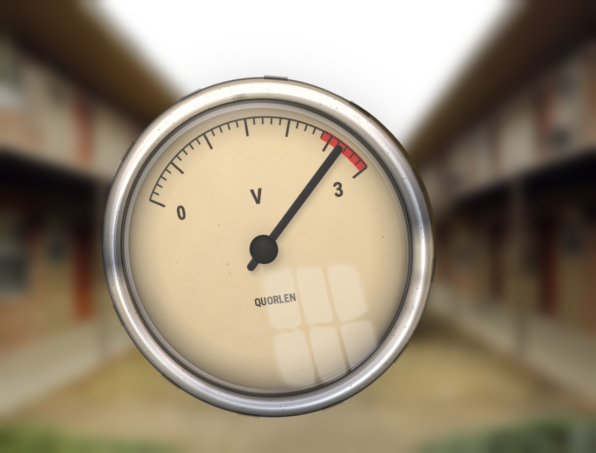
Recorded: 2.65; V
